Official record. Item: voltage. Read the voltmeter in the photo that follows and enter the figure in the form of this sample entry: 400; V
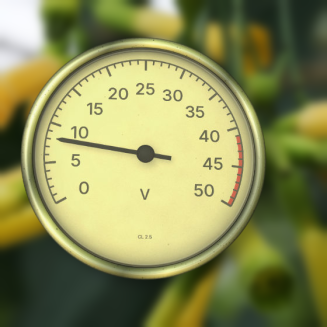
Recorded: 8; V
